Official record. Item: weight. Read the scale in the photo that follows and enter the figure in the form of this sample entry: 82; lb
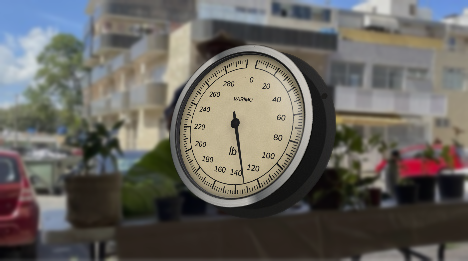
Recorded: 130; lb
